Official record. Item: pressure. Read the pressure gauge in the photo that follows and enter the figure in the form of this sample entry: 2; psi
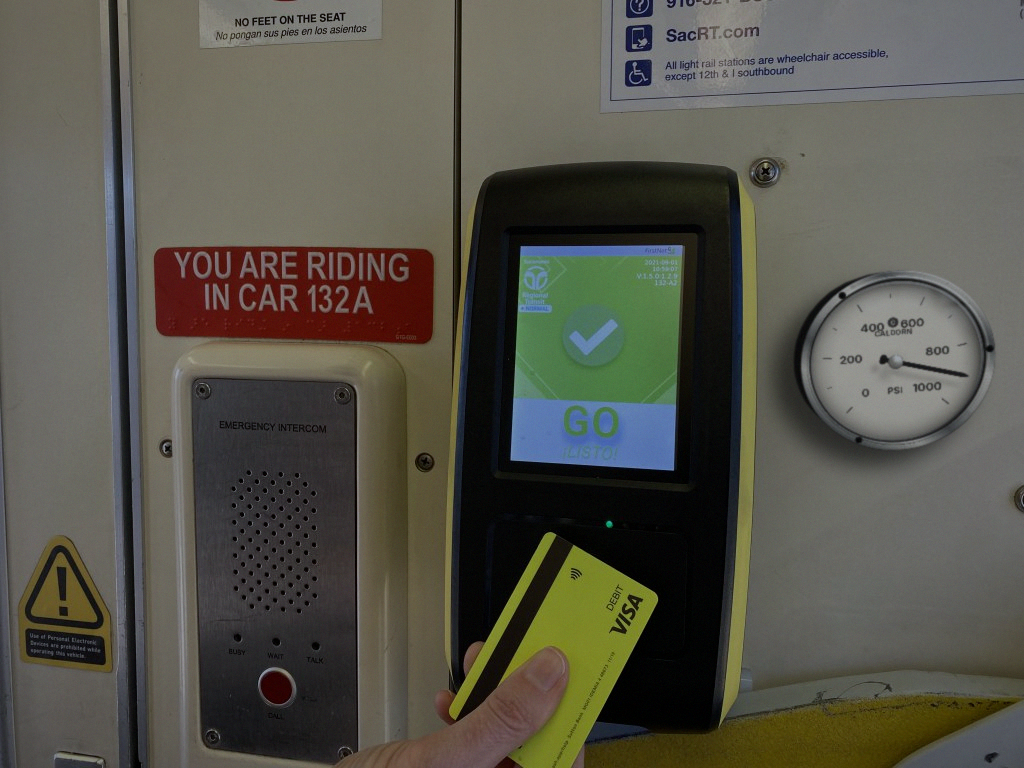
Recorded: 900; psi
